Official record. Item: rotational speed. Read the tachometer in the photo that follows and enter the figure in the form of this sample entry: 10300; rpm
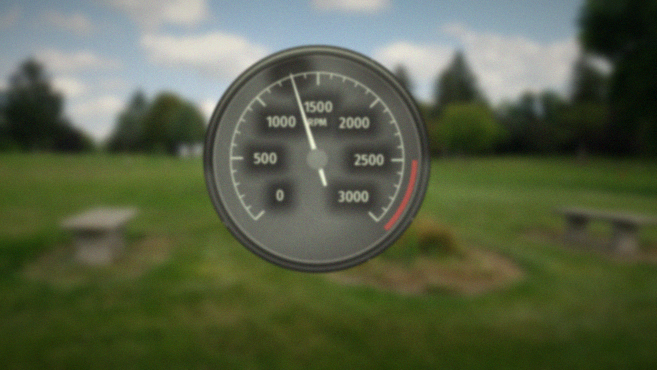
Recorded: 1300; rpm
